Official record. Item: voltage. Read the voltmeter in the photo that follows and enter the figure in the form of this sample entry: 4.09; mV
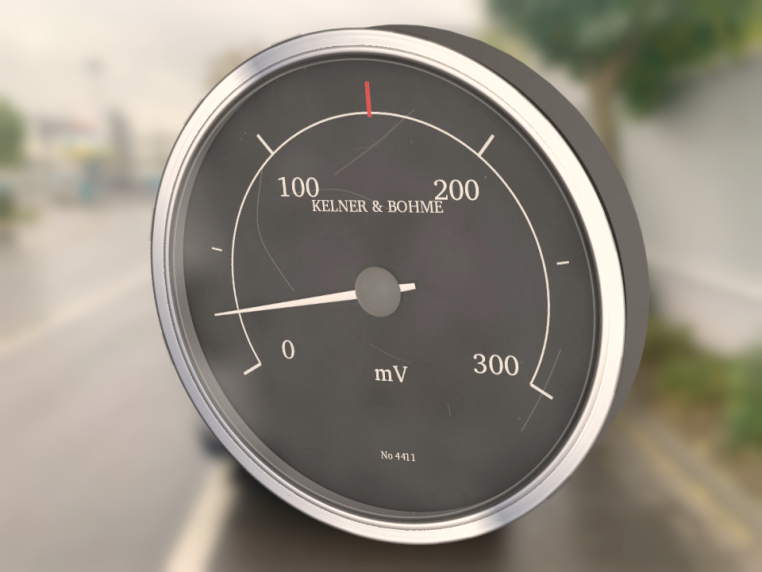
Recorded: 25; mV
